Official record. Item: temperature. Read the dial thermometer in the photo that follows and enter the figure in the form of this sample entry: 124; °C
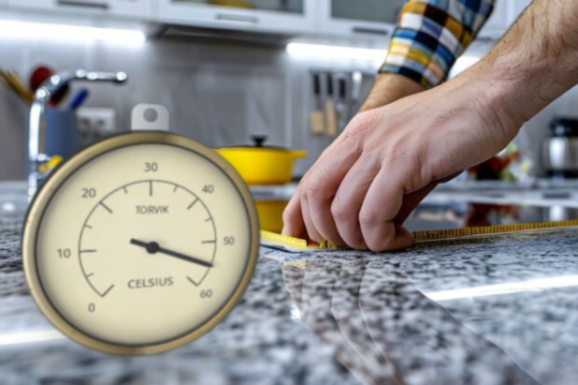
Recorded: 55; °C
